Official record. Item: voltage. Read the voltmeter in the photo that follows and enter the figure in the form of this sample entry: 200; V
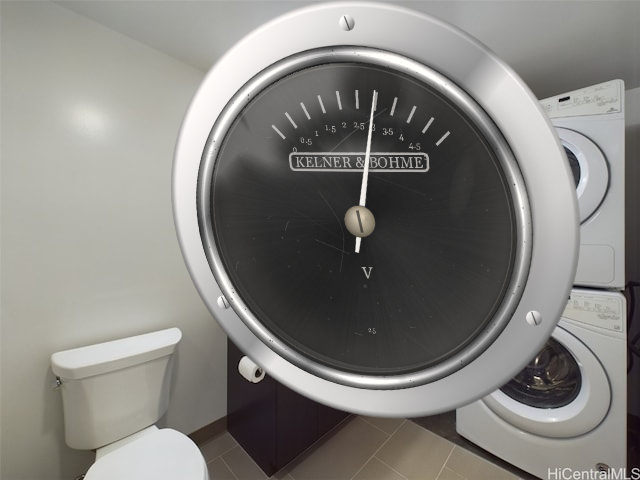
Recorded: 3; V
